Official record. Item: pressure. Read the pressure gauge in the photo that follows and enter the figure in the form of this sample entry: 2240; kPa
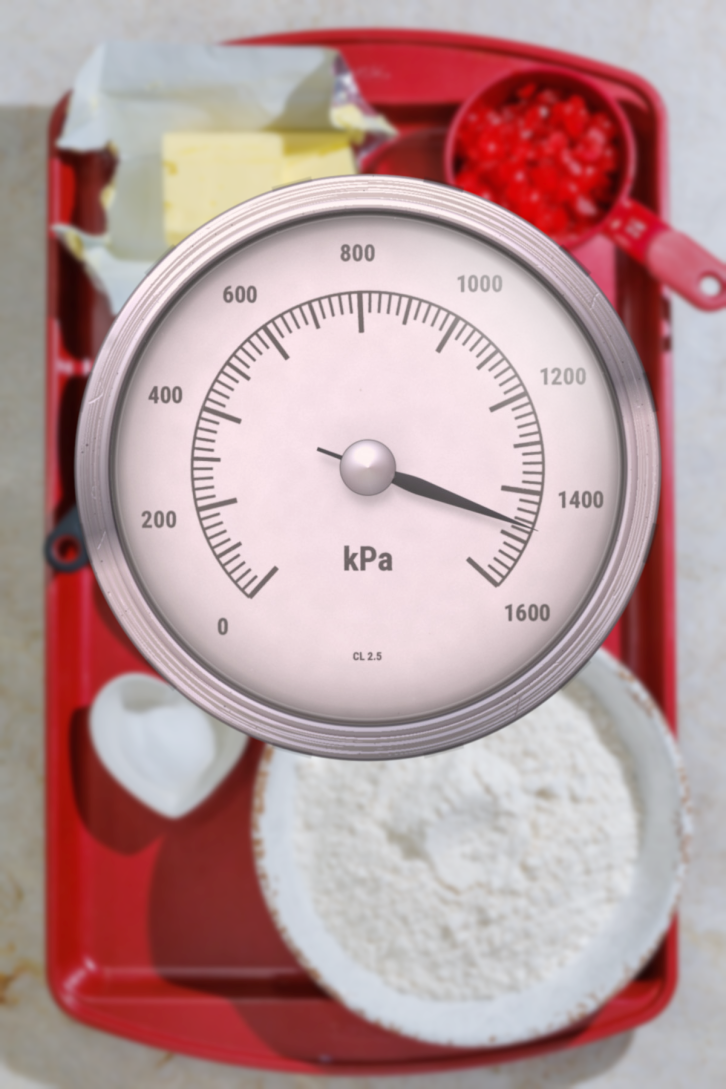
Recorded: 1470; kPa
